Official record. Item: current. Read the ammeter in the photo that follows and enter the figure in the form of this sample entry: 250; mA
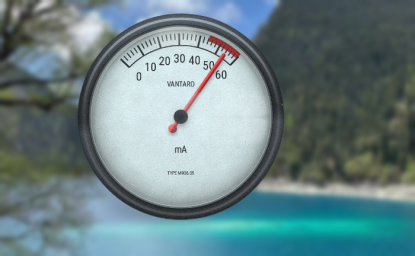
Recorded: 54; mA
